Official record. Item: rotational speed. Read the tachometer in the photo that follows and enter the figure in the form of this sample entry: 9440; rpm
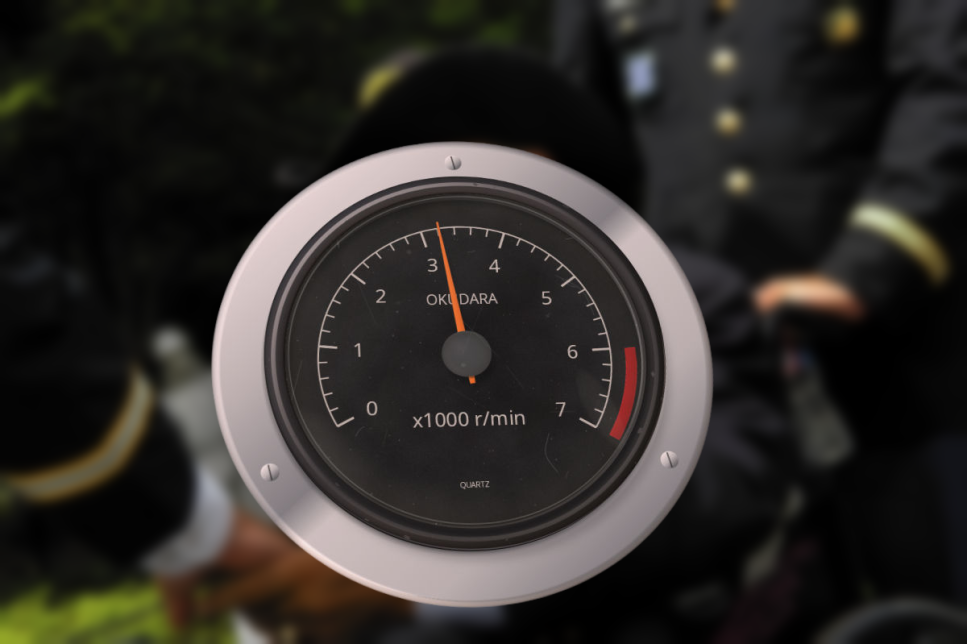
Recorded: 3200; rpm
